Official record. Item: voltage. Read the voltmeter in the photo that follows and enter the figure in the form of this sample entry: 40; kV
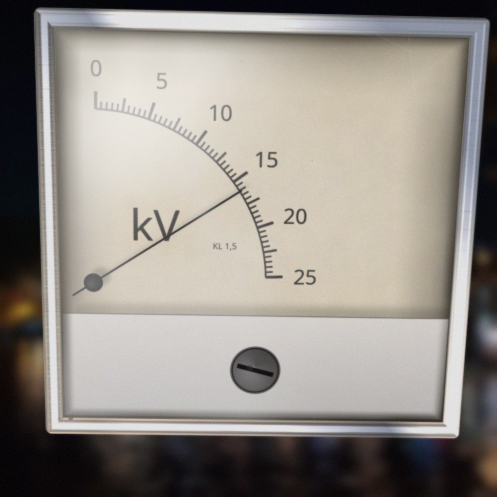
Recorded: 16; kV
